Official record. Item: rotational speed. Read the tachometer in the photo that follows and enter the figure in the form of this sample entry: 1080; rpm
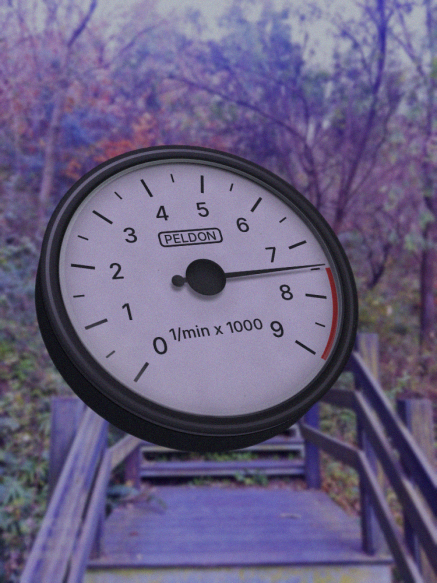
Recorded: 7500; rpm
